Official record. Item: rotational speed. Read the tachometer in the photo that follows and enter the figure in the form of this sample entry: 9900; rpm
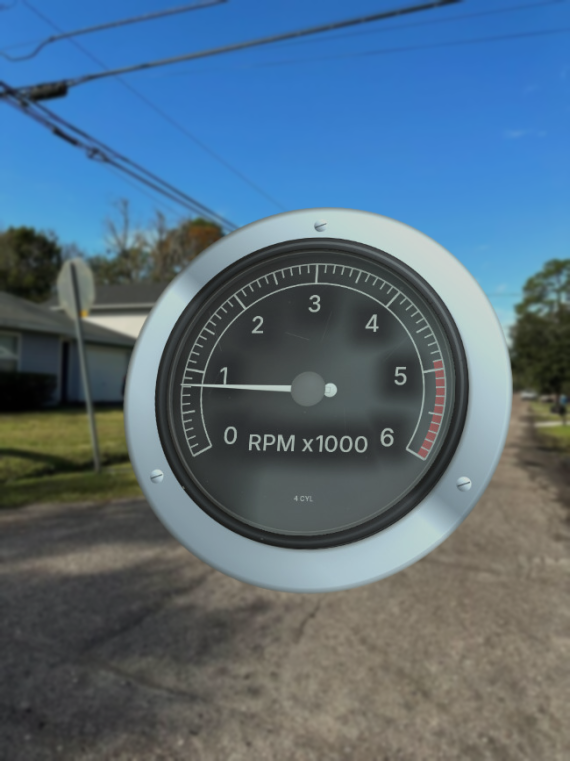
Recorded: 800; rpm
